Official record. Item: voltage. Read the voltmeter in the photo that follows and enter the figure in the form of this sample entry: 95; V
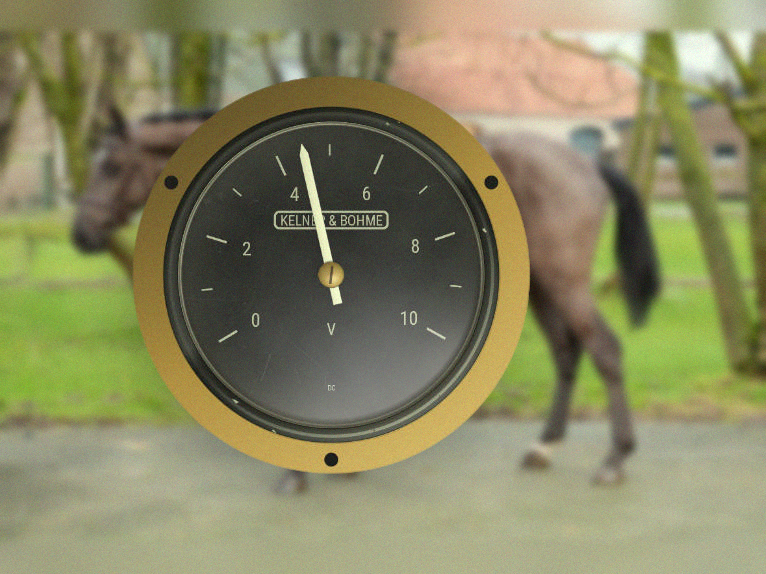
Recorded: 4.5; V
